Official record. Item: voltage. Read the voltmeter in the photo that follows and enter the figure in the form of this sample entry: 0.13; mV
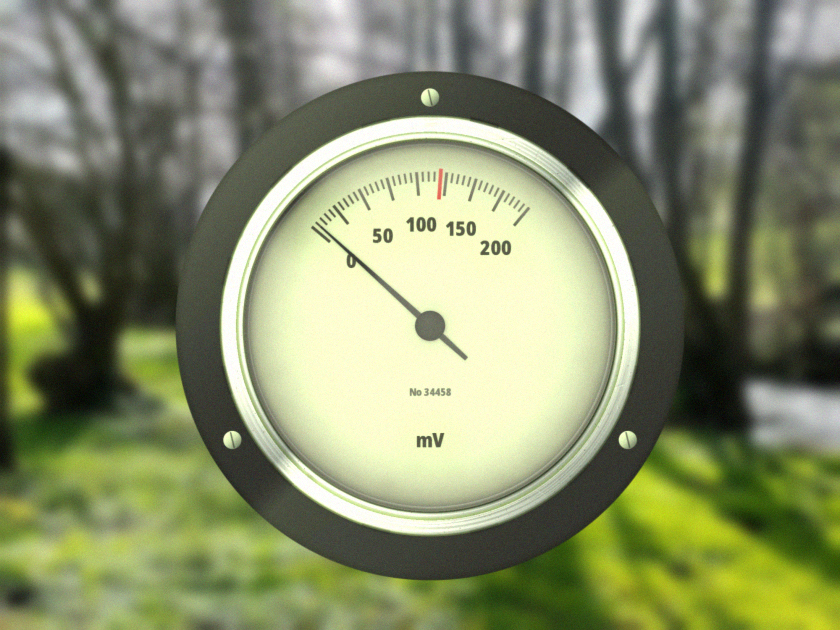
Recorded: 5; mV
